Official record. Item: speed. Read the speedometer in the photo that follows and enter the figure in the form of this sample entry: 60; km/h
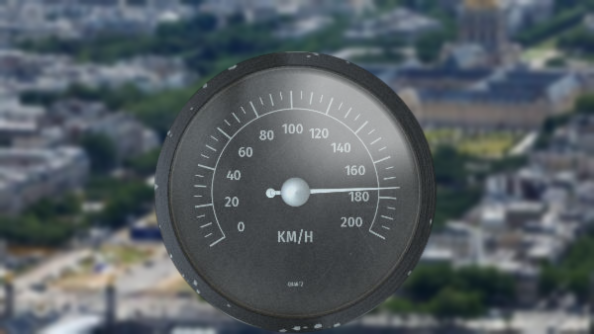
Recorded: 175; km/h
